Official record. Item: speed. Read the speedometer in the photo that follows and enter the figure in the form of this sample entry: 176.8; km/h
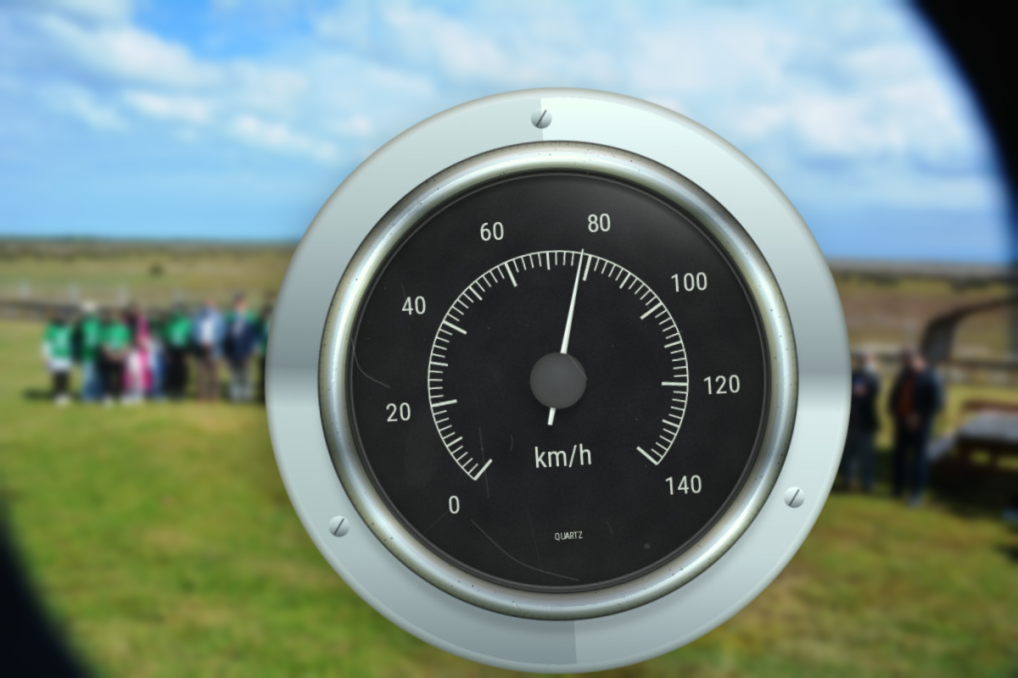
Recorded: 78; km/h
